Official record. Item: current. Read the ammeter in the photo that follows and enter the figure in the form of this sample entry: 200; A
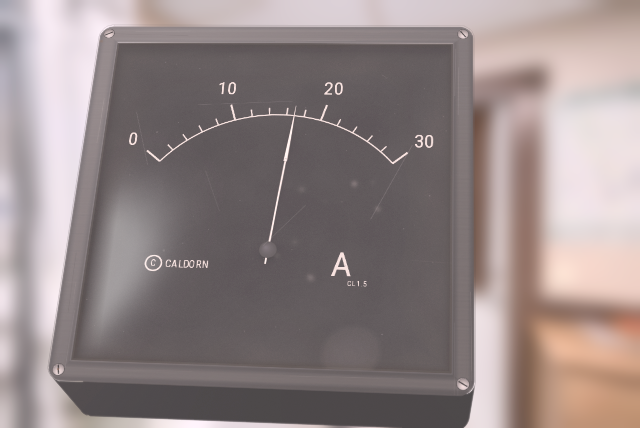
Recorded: 17; A
